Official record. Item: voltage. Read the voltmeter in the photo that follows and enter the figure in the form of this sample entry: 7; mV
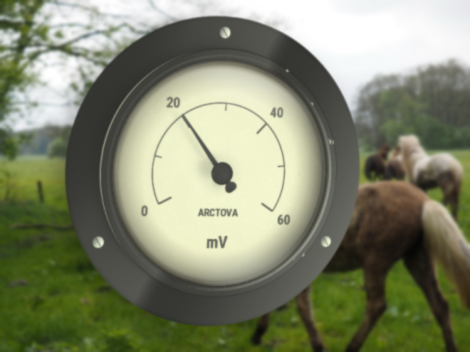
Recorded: 20; mV
